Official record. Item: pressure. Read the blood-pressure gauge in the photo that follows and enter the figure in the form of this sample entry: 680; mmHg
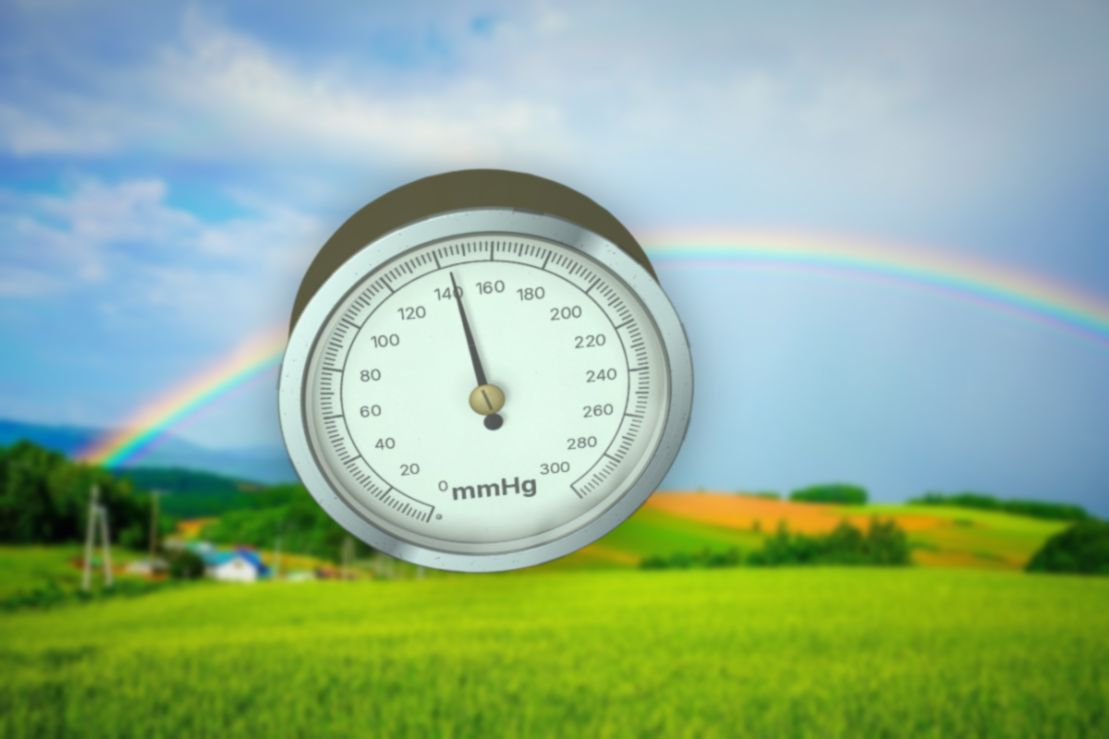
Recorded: 144; mmHg
